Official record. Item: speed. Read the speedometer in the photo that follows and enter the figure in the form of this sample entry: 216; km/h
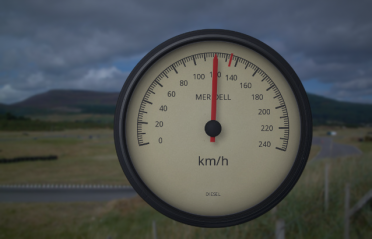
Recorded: 120; km/h
